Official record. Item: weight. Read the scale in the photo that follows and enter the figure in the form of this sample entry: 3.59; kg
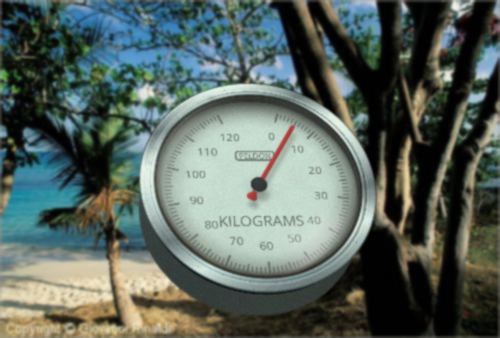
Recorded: 5; kg
